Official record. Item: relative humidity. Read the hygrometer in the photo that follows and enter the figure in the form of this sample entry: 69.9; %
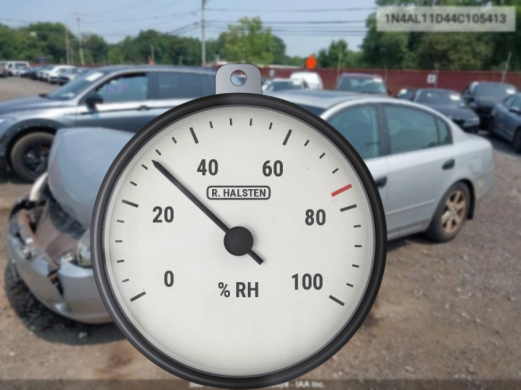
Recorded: 30; %
